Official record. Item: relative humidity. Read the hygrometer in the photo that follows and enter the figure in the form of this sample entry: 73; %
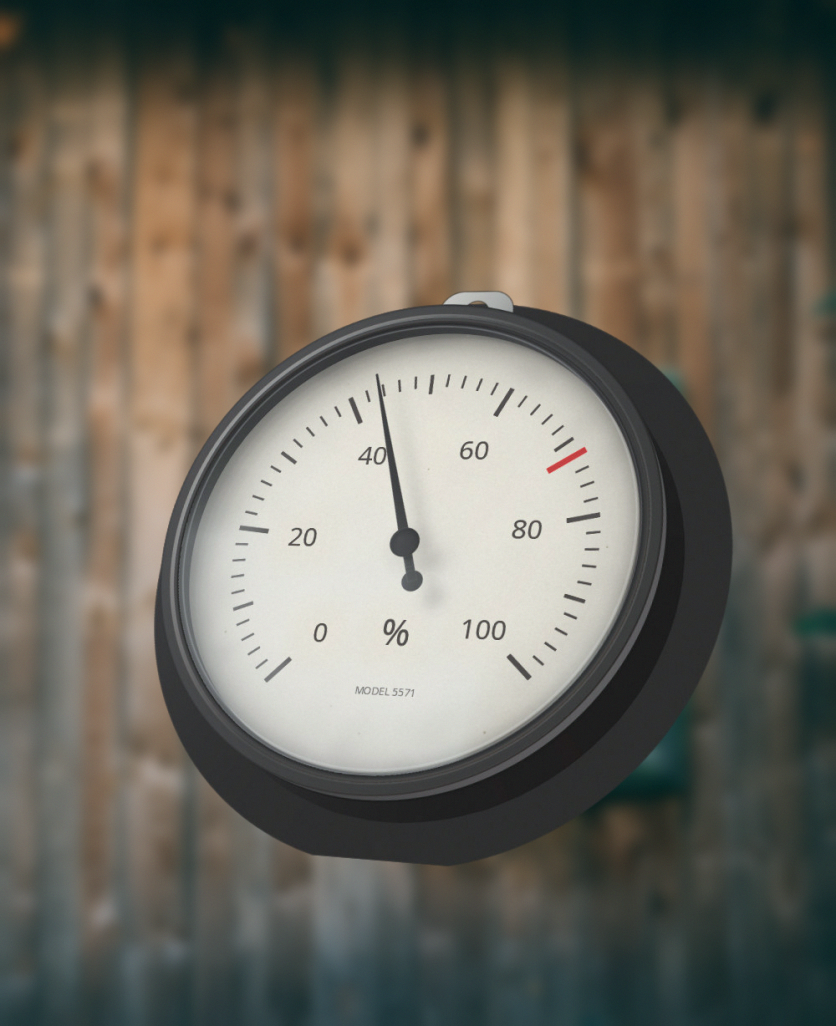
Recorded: 44; %
